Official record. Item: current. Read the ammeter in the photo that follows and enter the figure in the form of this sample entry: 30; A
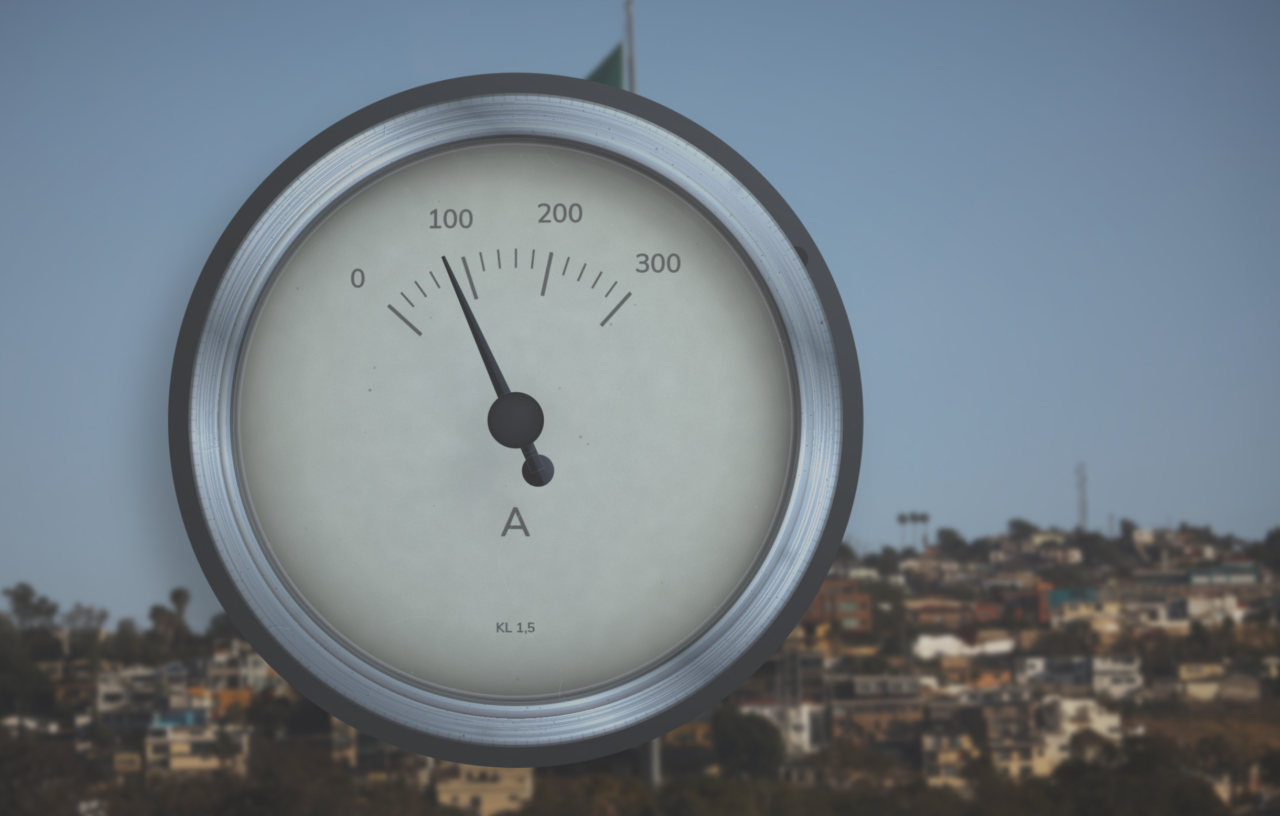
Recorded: 80; A
